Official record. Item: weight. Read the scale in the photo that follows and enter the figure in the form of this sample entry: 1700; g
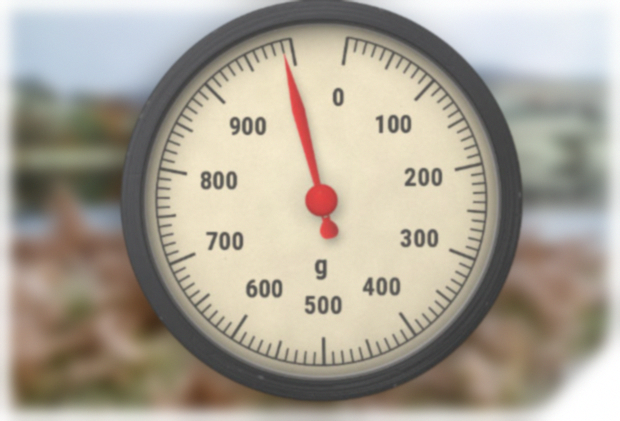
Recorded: 990; g
